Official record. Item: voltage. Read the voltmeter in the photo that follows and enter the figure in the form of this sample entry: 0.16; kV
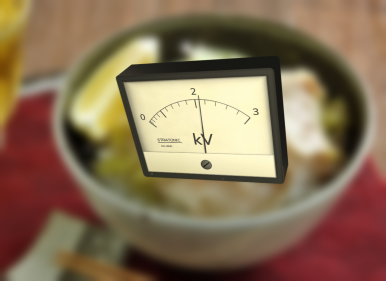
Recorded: 2.1; kV
